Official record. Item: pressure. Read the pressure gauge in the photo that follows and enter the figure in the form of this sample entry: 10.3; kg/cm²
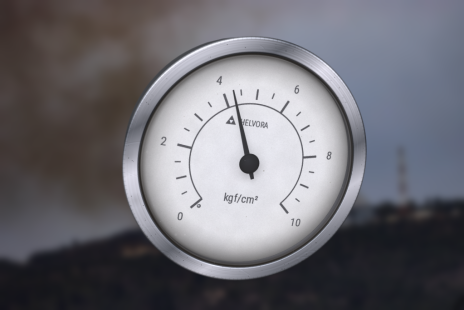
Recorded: 4.25; kg/cm²
